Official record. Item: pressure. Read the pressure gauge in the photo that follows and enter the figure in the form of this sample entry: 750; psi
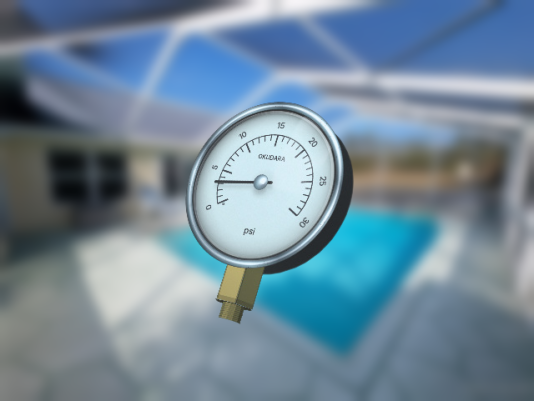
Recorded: 3; psi
